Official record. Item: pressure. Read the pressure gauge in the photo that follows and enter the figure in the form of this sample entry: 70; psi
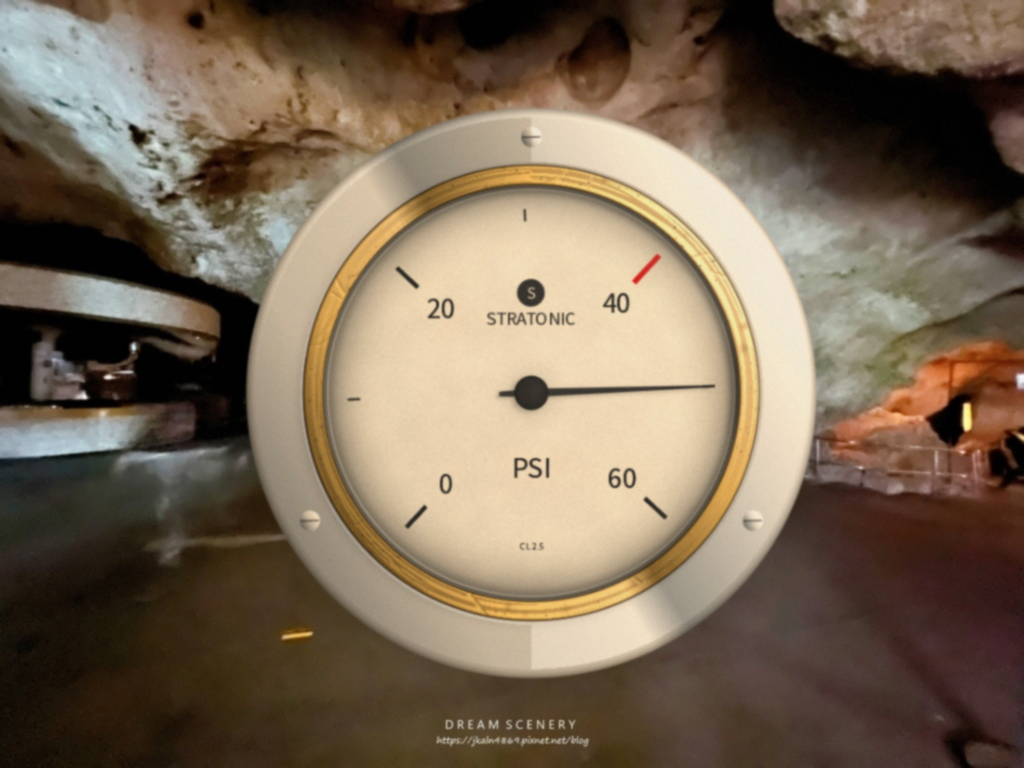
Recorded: 50; psi
